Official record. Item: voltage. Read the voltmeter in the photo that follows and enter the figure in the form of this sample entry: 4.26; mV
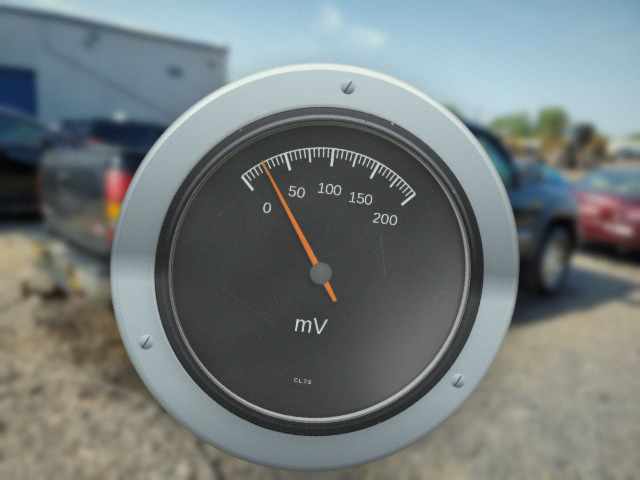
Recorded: 25; mV
